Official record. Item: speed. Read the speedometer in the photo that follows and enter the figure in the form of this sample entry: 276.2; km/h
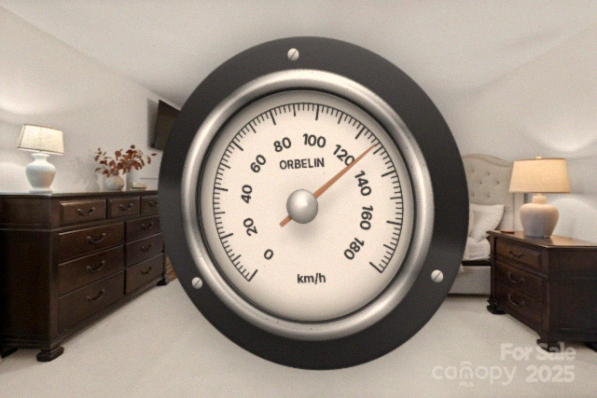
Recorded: 128; km/h
